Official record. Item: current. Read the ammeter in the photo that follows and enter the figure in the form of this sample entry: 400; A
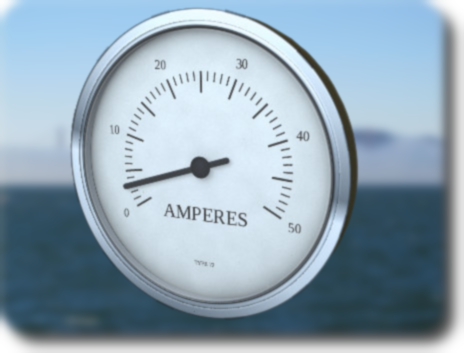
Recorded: 3; A
